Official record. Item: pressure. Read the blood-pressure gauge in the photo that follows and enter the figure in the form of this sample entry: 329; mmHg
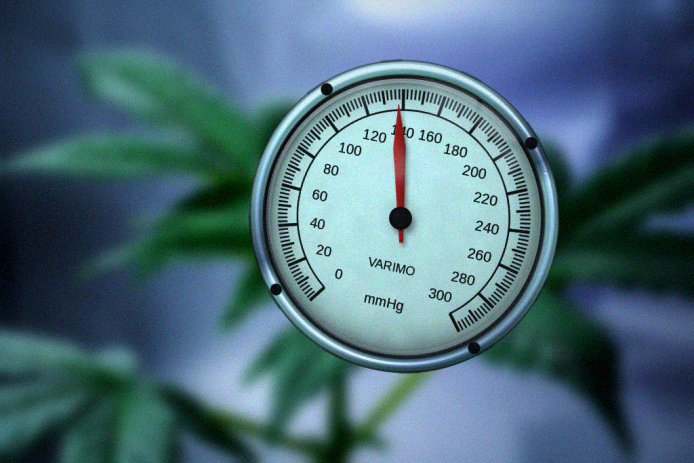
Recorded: 138; mmHg
